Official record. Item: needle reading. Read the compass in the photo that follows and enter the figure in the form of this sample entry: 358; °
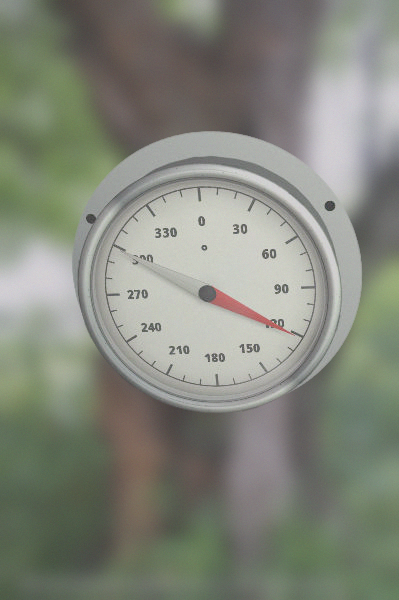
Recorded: 120; °
